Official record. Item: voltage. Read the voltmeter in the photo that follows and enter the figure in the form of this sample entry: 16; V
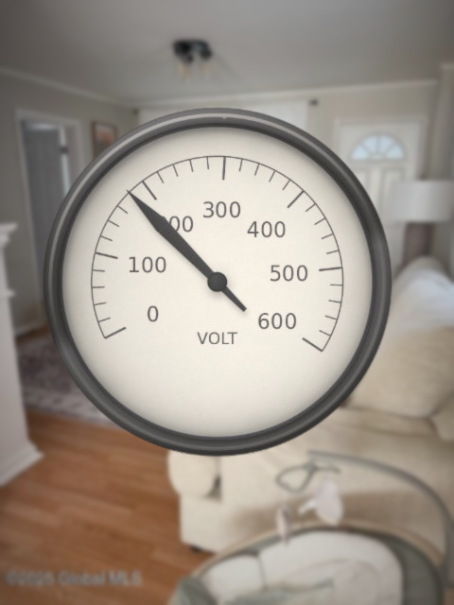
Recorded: 180; V
